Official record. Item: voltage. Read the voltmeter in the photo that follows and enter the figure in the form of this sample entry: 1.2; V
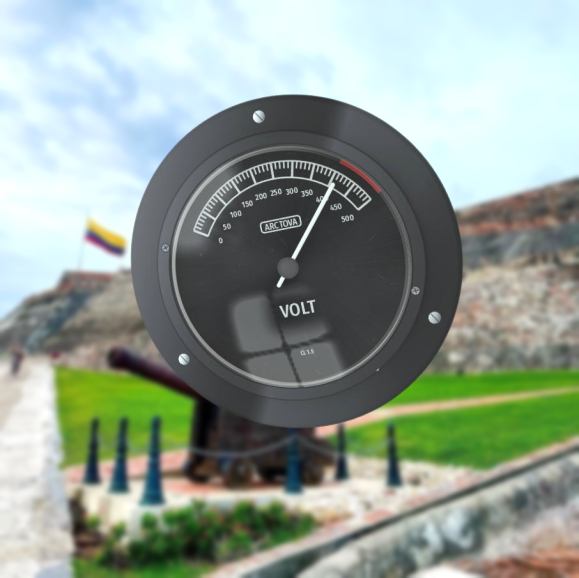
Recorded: 410; V
